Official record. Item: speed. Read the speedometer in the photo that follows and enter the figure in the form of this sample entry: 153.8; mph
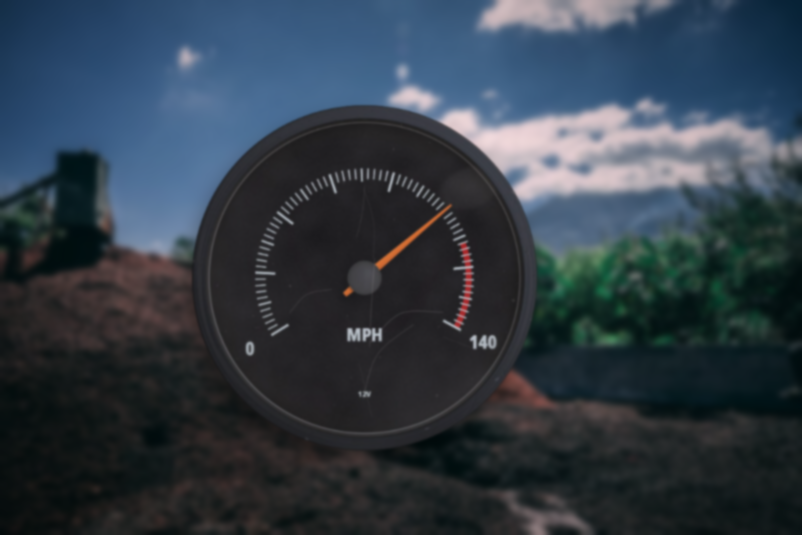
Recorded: 100; mph
